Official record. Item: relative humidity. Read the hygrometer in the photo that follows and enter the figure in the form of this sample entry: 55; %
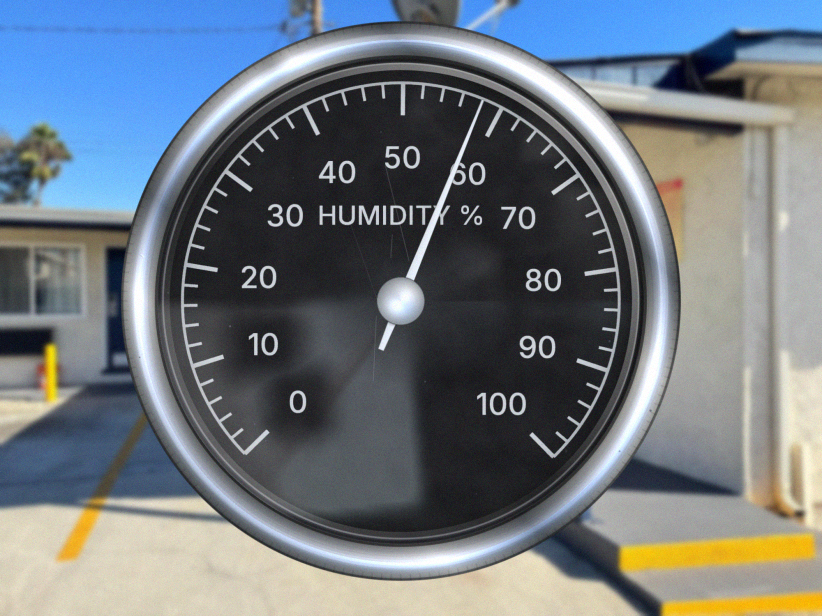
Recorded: 58; %
